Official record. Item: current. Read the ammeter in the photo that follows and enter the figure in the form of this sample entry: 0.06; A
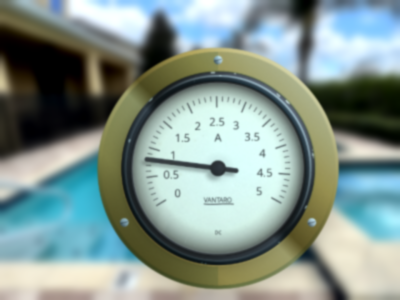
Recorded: 0.8; A
